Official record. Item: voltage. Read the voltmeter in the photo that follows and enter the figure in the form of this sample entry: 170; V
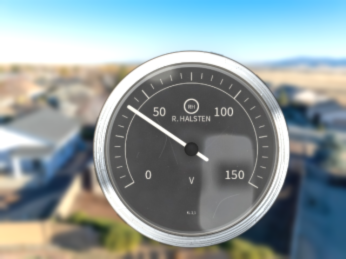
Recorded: 40; V
